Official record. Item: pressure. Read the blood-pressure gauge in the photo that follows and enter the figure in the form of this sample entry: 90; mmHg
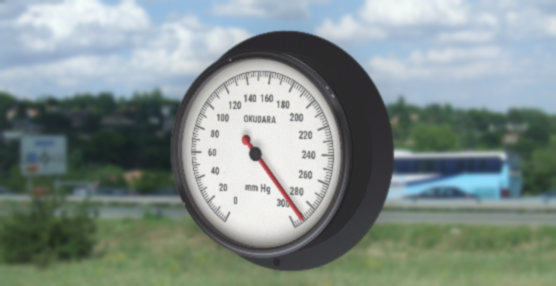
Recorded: 290; mmHg
